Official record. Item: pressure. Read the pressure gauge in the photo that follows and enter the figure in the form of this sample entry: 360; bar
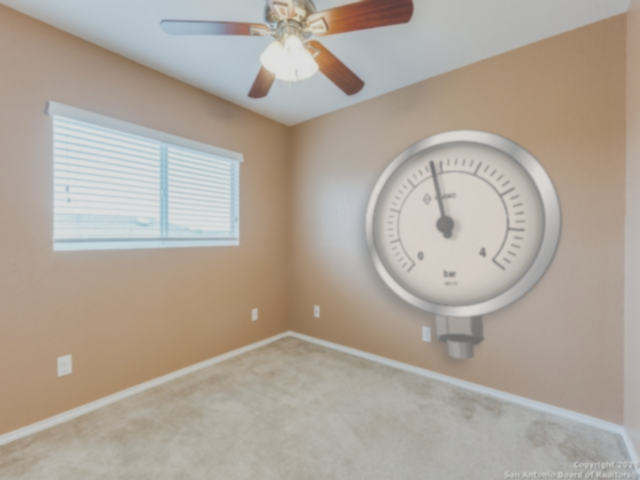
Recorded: 1.9; bar
